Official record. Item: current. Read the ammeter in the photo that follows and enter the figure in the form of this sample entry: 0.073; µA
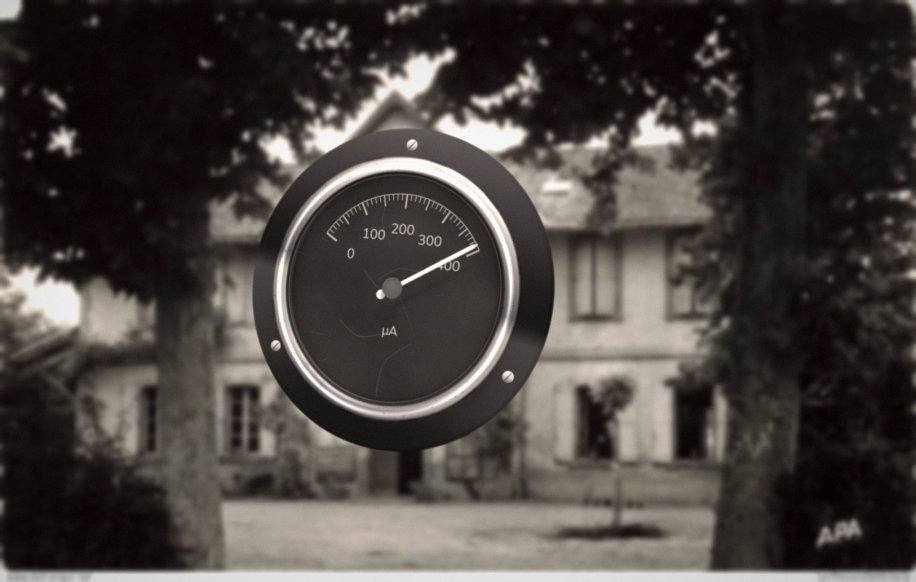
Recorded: 390; µA
